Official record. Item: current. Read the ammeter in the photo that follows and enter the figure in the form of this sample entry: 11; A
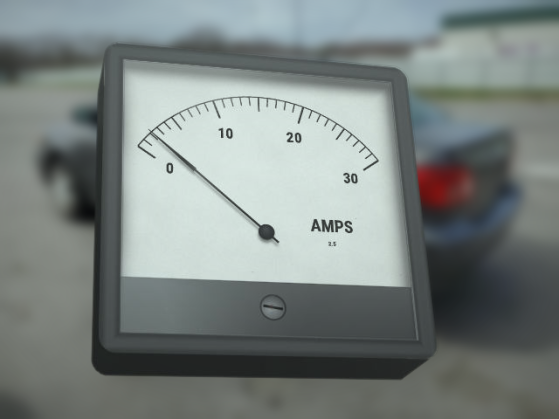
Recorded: 2; A
